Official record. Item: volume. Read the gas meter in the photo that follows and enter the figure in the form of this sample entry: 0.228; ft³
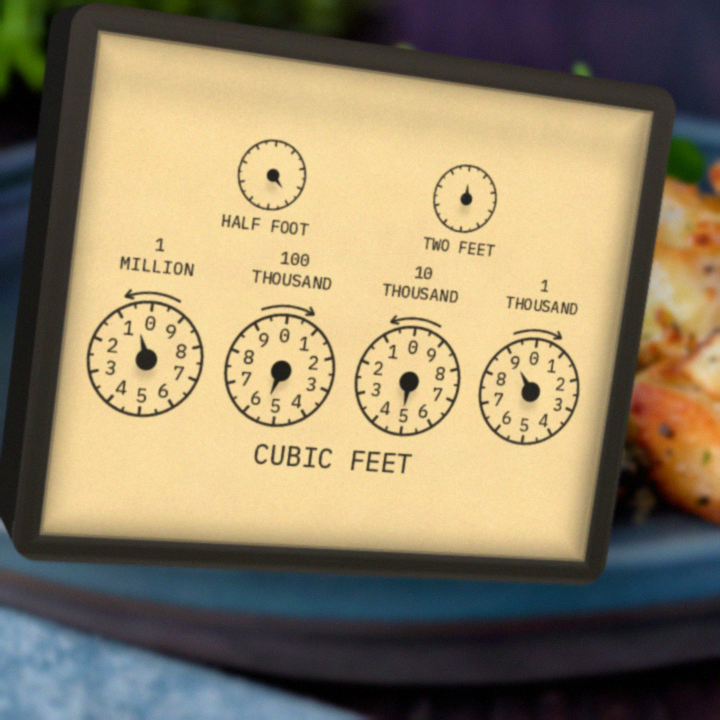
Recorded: 54900; ft³
